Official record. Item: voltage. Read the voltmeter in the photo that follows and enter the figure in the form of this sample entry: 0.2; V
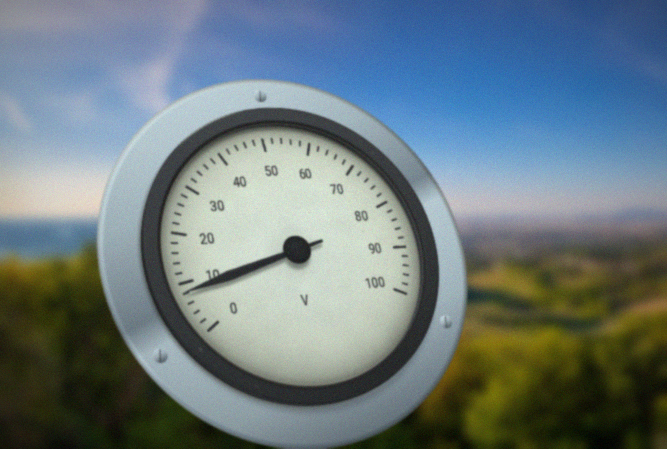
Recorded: 8; V
